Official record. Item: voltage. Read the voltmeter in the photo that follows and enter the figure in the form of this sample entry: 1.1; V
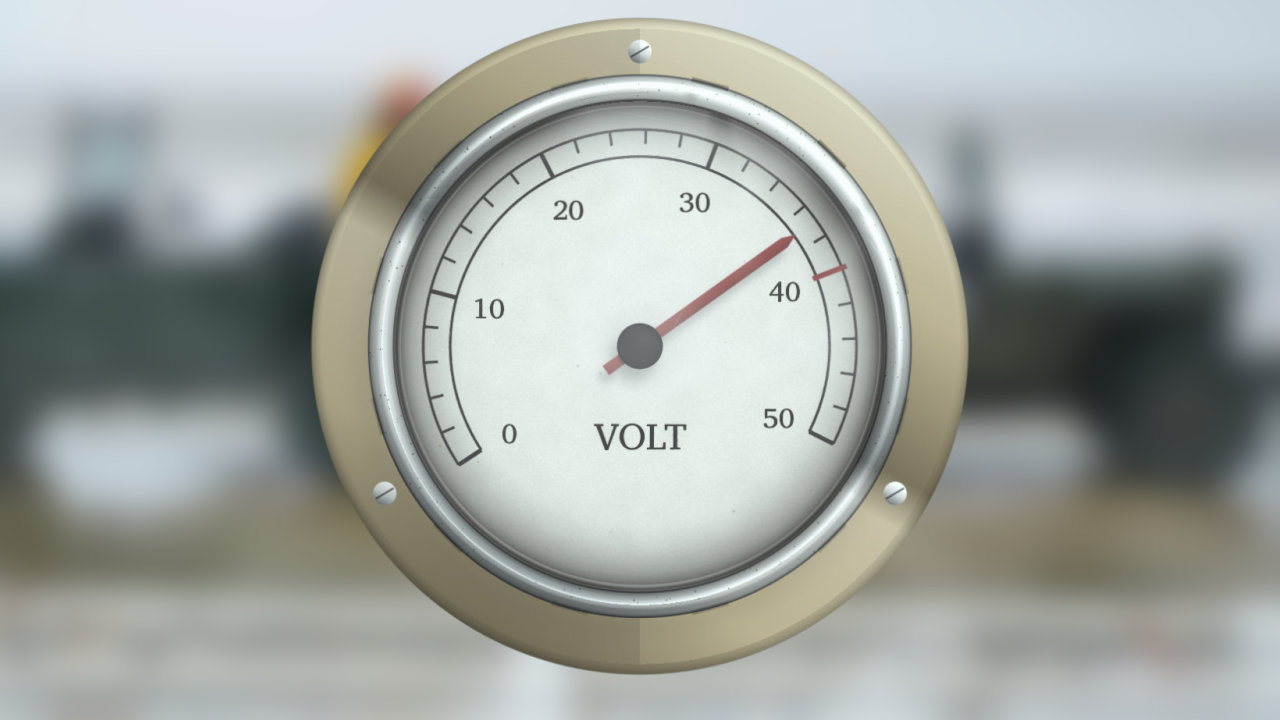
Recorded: 37; V
